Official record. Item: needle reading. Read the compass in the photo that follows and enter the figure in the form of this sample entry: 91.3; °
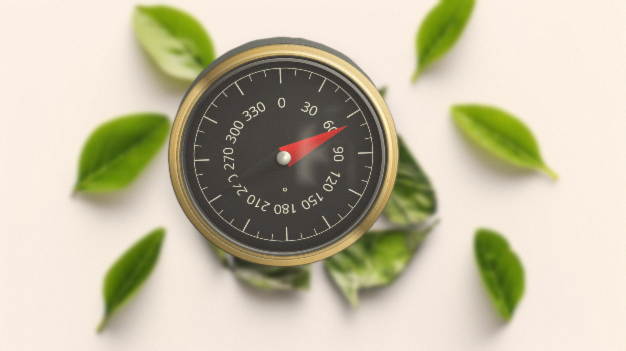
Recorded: 65; °
